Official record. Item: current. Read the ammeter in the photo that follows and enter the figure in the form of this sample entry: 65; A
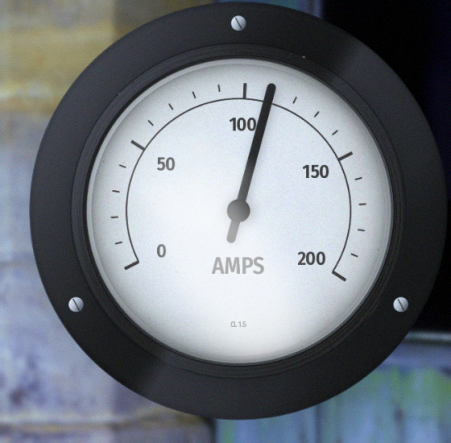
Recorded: 110; A
